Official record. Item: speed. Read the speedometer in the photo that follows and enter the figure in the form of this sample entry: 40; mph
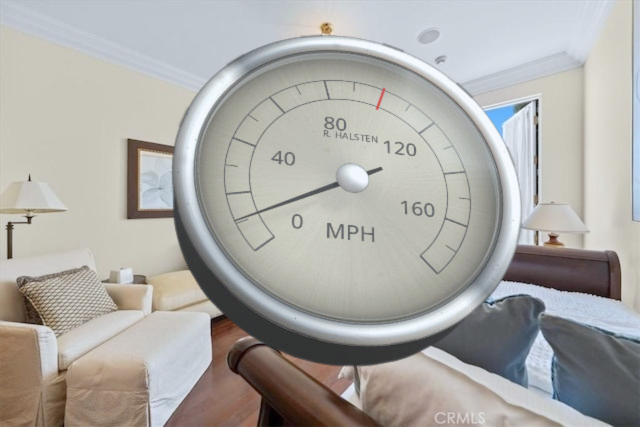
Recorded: 10; mph
